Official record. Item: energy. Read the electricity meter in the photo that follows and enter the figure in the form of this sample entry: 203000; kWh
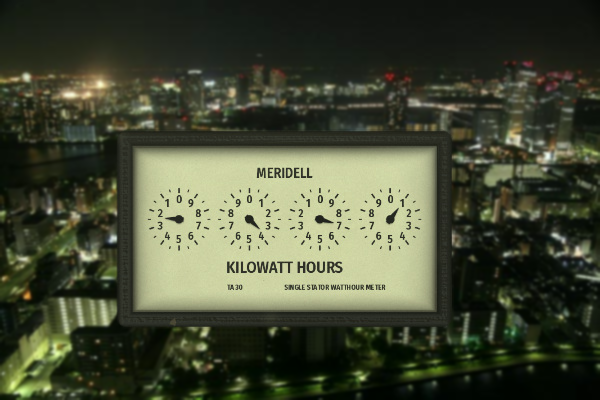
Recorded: 2371; kWh
